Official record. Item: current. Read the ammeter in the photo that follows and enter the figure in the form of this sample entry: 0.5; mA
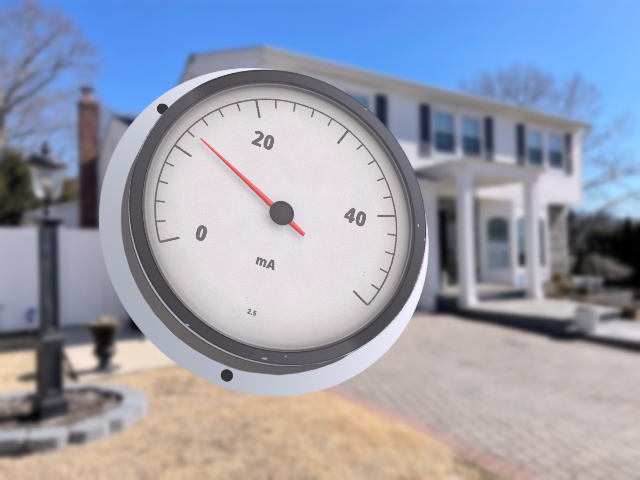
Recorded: 12; mA
